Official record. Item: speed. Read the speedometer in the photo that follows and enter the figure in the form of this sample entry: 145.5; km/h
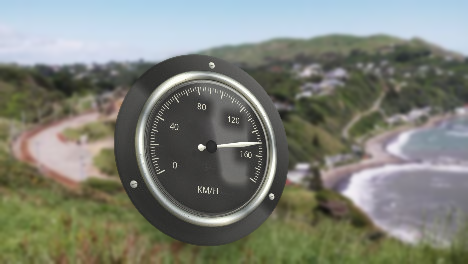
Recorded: 150; km/h
